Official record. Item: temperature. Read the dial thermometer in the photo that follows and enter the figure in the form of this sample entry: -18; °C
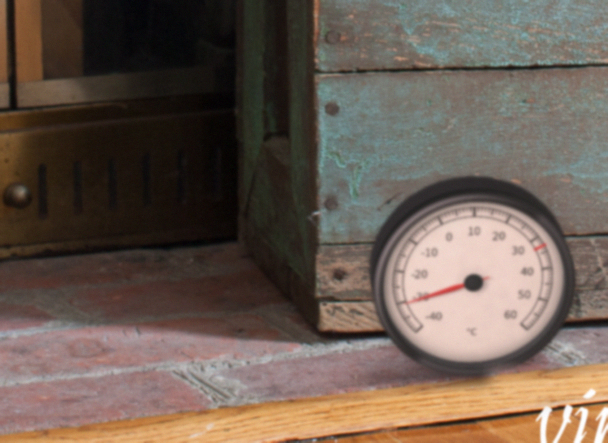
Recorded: -30; °C
